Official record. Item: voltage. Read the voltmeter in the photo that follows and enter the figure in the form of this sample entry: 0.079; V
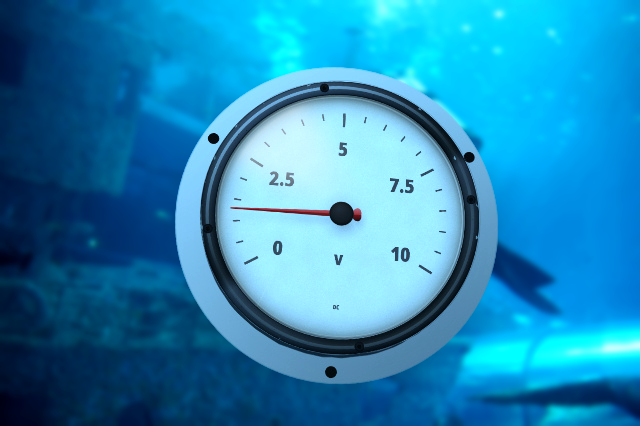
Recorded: 1.25; V
